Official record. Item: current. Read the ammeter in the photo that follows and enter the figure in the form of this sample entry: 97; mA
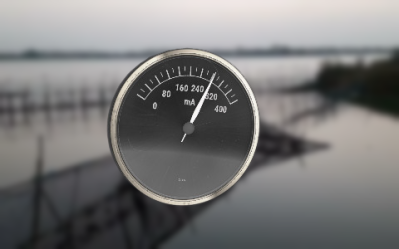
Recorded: 280; mA
